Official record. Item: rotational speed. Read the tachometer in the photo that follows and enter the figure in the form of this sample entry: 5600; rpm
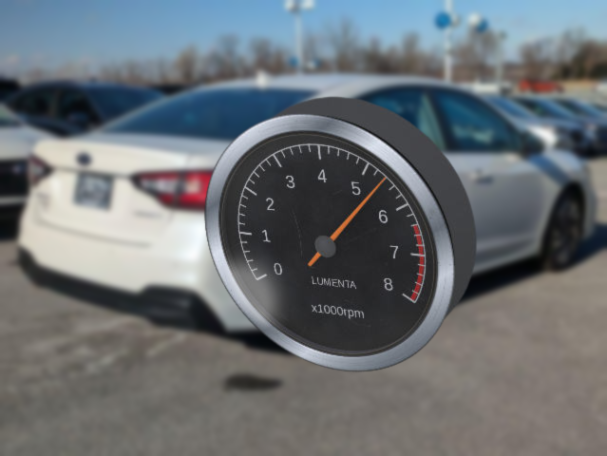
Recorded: 5400; rpm
